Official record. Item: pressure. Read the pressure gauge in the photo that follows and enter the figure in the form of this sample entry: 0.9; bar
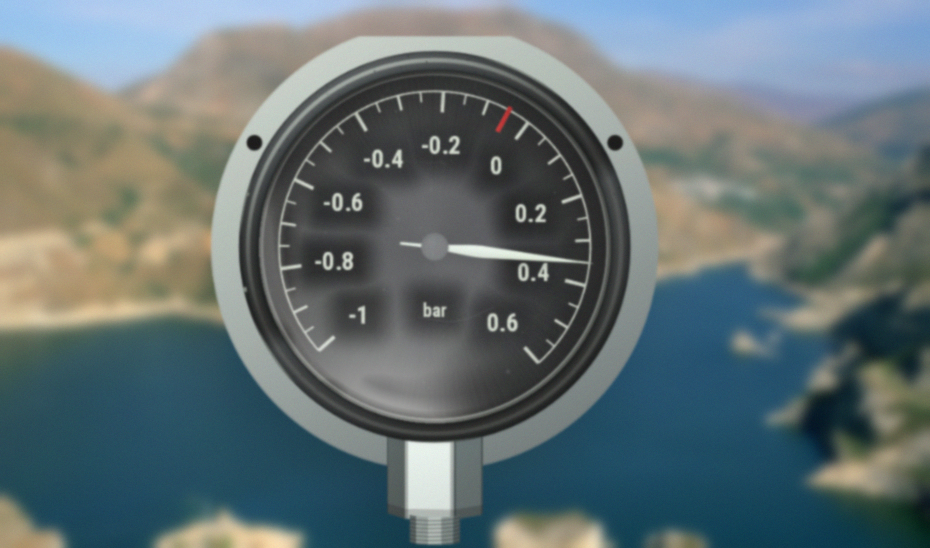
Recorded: 0.35; bar
